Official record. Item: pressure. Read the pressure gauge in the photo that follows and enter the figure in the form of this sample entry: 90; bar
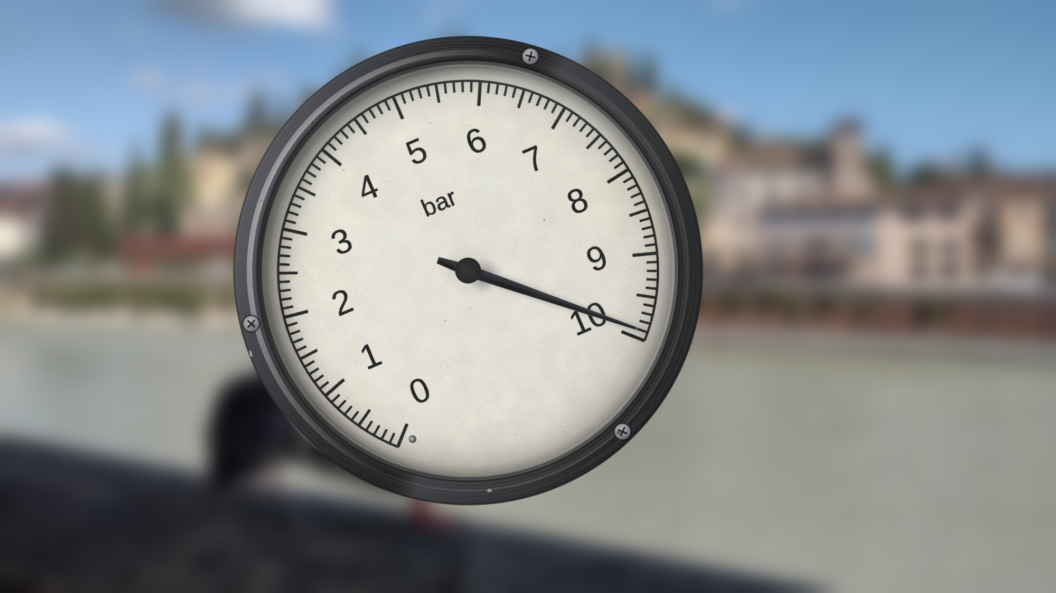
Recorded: 9.9; bar
